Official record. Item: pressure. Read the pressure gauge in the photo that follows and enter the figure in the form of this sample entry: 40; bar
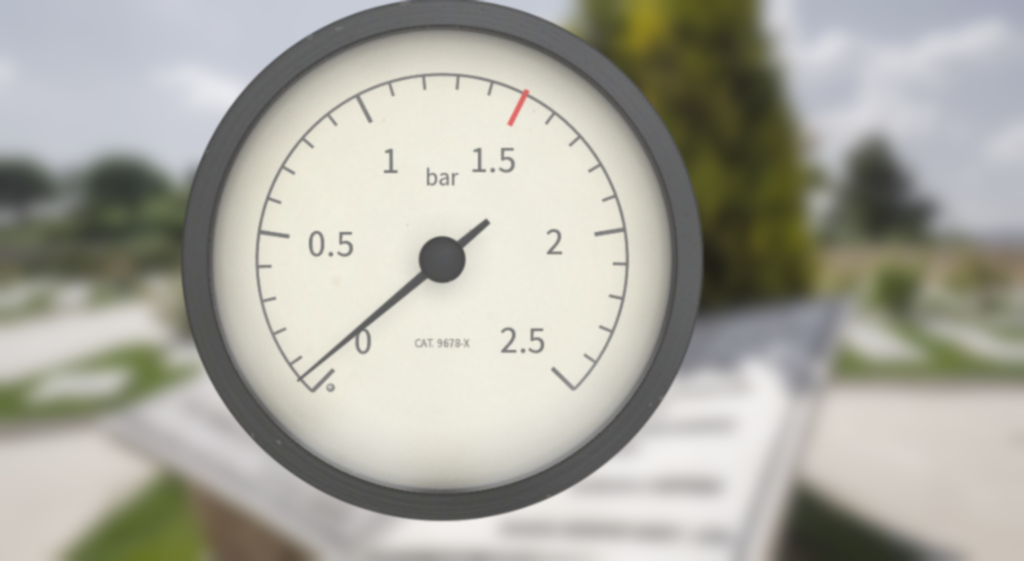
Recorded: 0.05; bar
